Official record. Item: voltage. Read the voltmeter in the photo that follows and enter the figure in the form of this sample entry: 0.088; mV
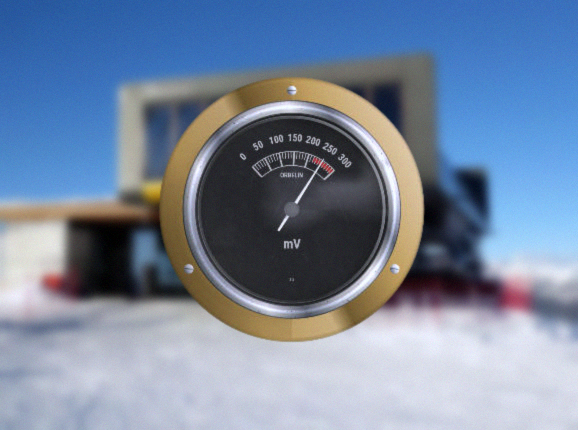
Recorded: 250; mV
